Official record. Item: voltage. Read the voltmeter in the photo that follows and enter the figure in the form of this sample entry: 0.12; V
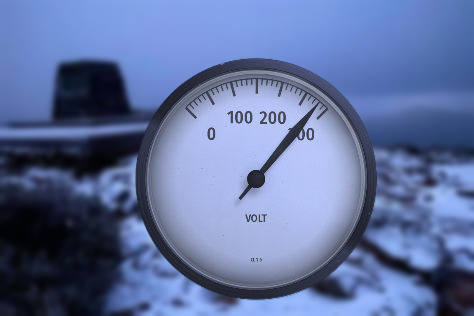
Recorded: 280; V
